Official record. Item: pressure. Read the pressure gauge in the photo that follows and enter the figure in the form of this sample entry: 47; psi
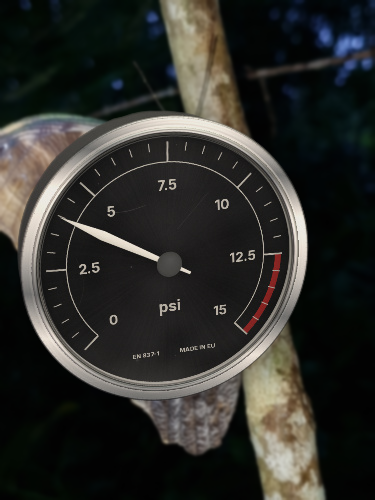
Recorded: 4; psi
